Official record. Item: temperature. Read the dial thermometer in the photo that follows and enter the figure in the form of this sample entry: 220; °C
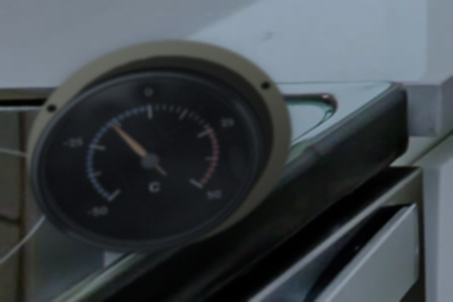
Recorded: -12.5; °C
